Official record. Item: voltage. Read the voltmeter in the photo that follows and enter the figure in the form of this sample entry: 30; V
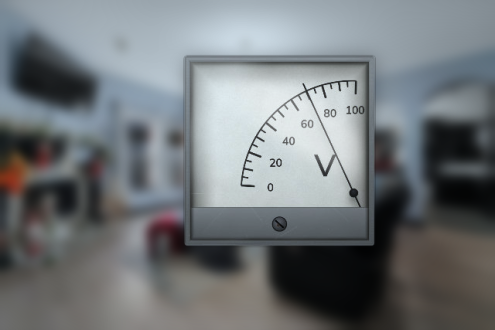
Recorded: 70; V
